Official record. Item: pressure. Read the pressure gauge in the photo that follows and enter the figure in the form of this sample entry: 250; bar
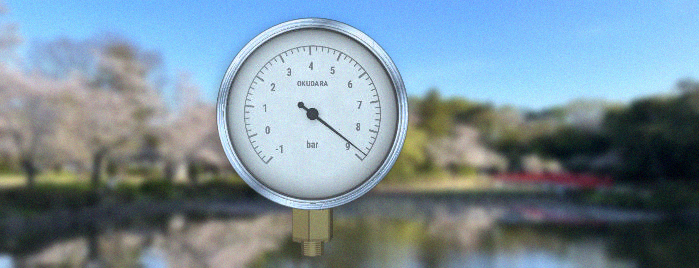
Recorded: 8.8; bar
